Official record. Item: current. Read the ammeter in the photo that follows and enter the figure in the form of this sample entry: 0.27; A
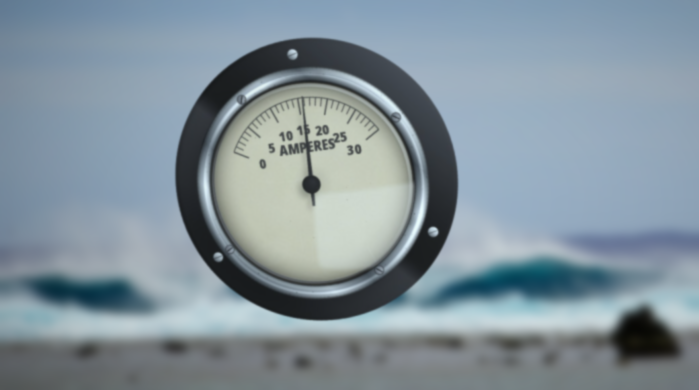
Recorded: 16; A
